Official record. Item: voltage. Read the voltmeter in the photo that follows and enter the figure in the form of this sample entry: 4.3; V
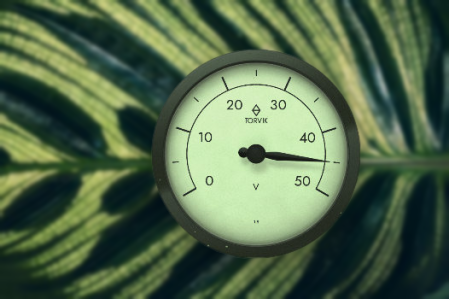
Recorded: 45; V
